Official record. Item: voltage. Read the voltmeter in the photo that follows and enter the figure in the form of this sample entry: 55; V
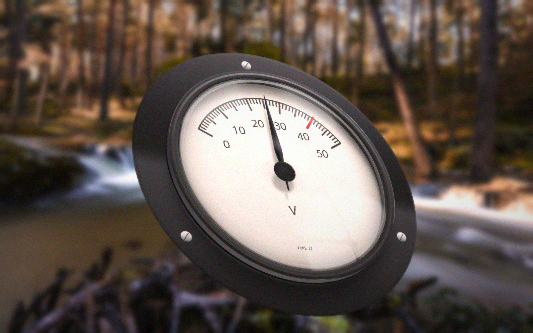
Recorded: 25; V
